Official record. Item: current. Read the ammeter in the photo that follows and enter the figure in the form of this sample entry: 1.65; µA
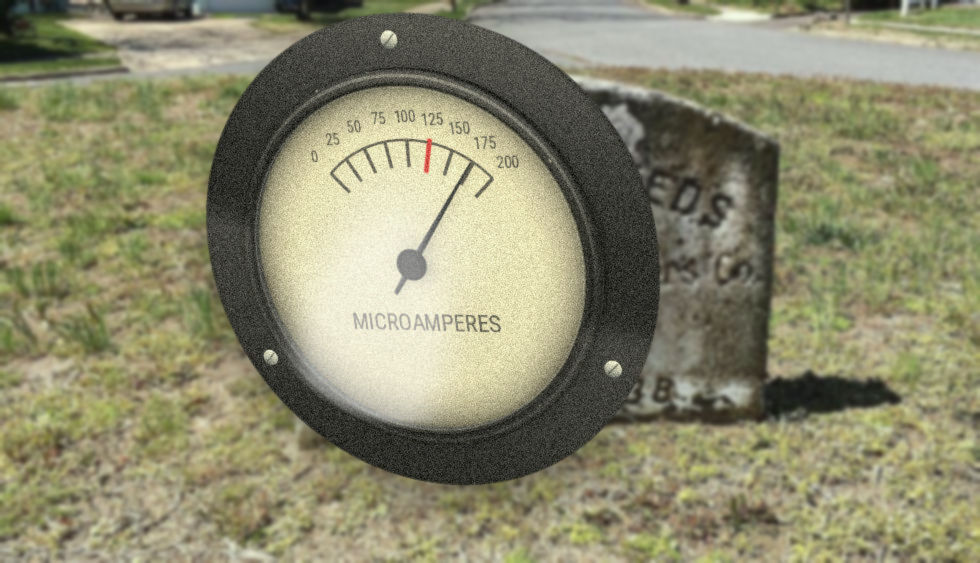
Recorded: 175; µA
